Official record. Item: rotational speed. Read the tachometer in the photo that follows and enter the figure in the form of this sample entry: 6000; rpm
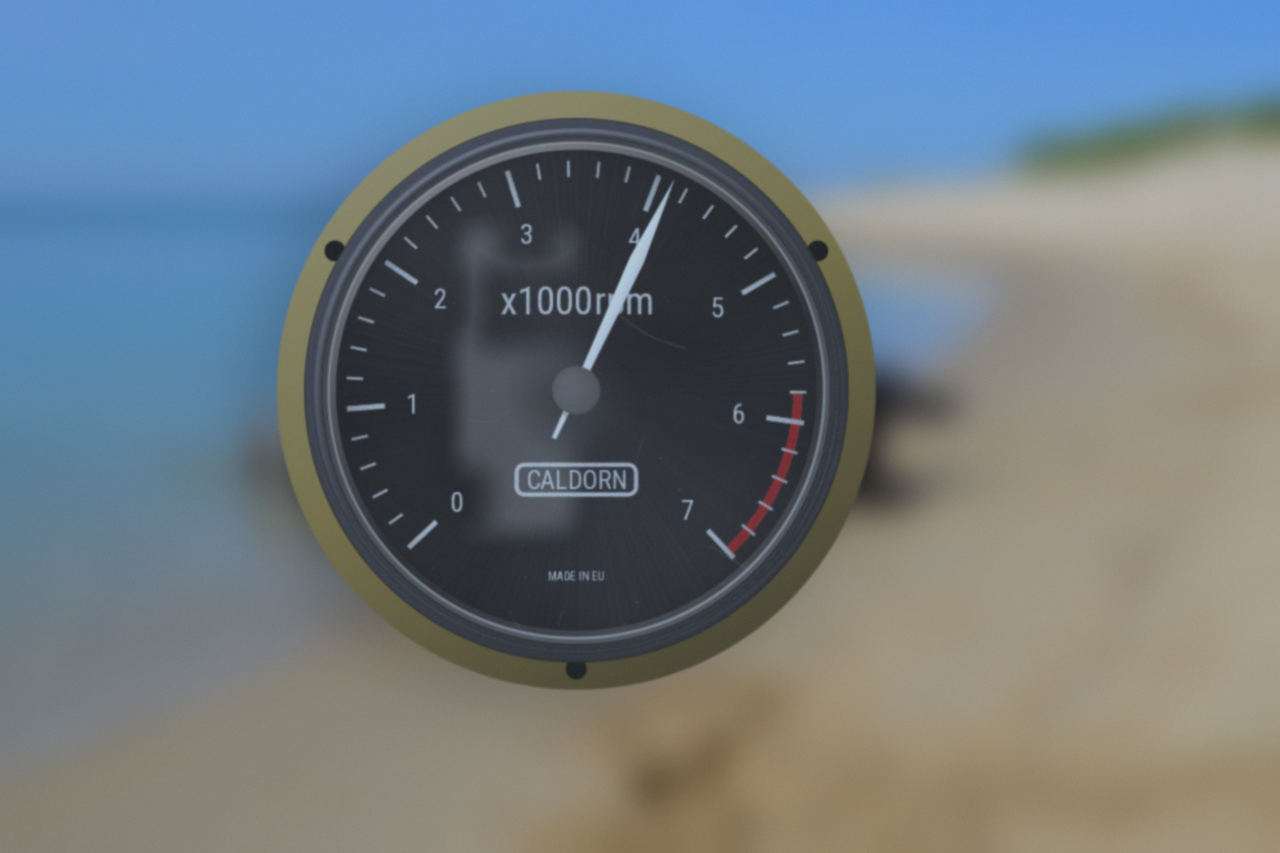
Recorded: 4100; rpm
